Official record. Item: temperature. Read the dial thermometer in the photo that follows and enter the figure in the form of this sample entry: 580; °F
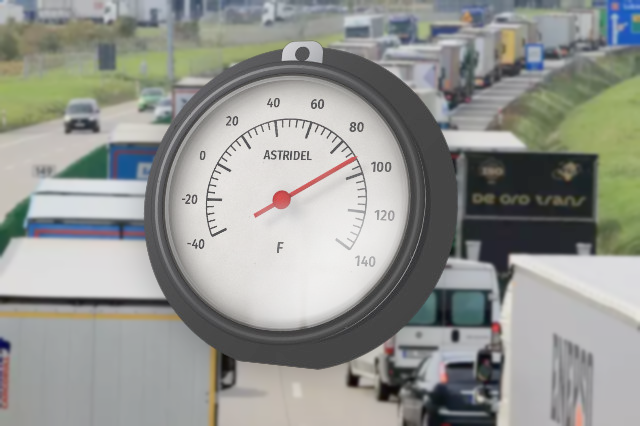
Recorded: 92; °F
